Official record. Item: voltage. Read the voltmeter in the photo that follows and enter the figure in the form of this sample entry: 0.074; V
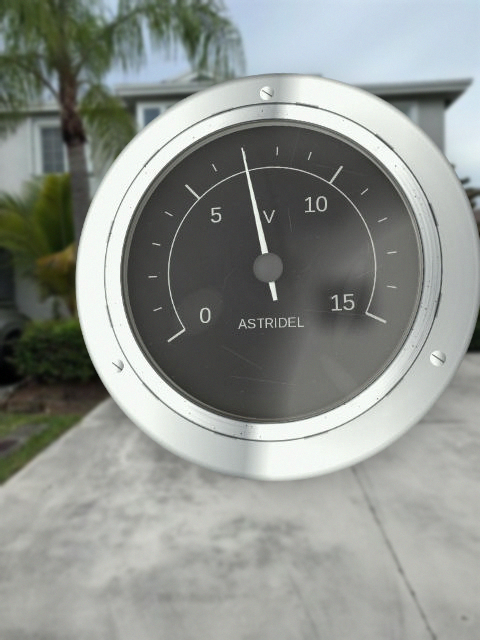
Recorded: 7; V
